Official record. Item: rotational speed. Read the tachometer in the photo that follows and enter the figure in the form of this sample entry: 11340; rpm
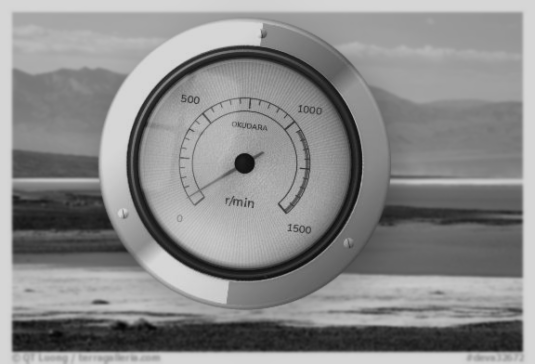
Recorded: 50; rpm
